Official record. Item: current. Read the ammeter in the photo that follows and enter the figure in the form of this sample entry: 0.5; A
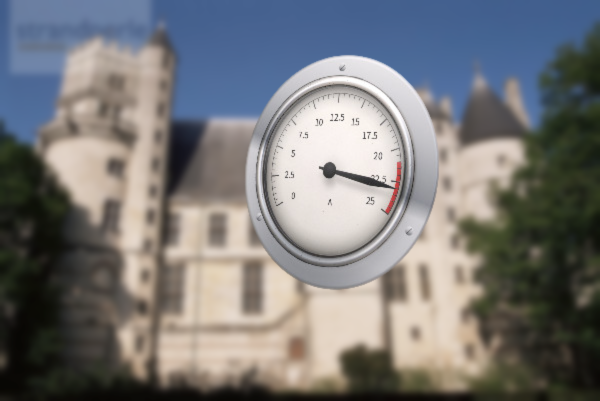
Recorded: 23; A
